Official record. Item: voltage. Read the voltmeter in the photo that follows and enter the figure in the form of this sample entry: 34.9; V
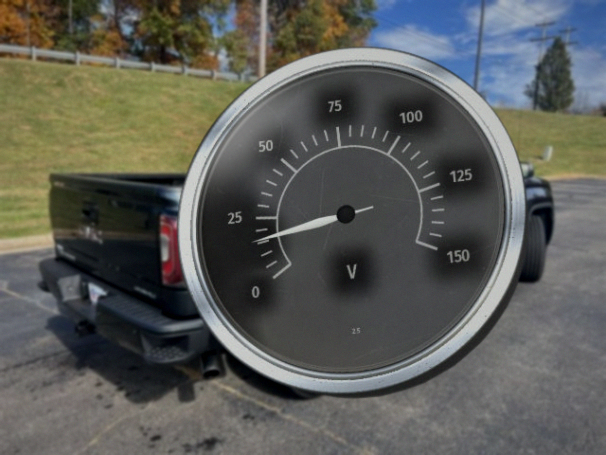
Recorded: 15; V
